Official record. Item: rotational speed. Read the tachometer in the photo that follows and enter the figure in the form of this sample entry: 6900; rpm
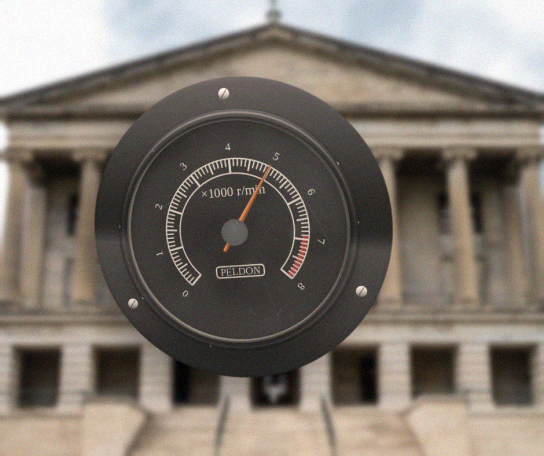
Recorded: 5000; rpm
